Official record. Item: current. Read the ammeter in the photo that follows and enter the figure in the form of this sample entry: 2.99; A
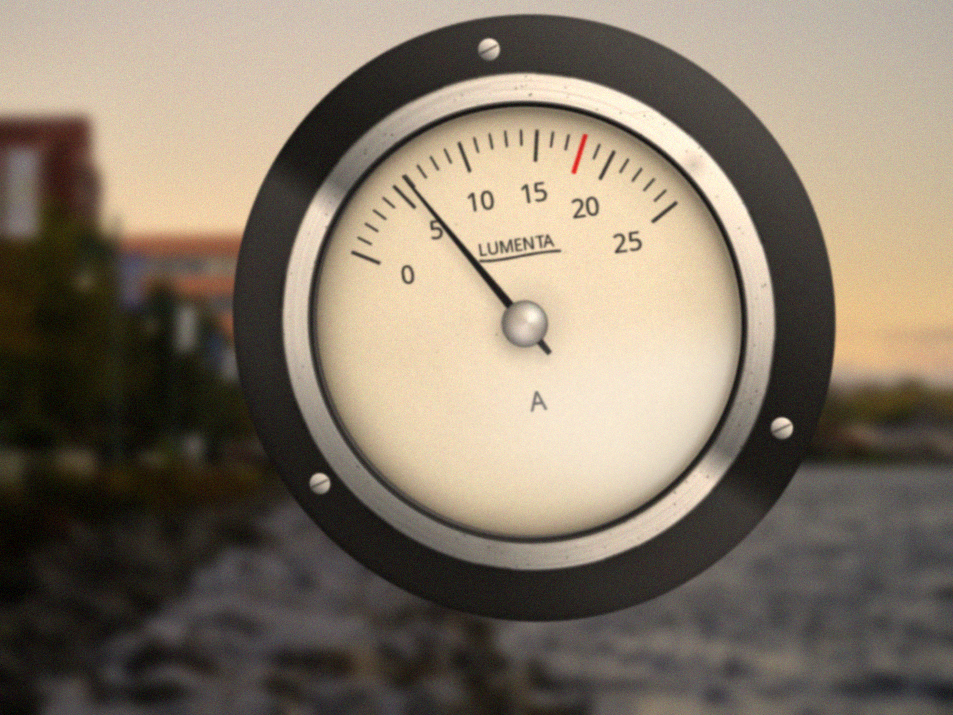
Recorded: 6; A
